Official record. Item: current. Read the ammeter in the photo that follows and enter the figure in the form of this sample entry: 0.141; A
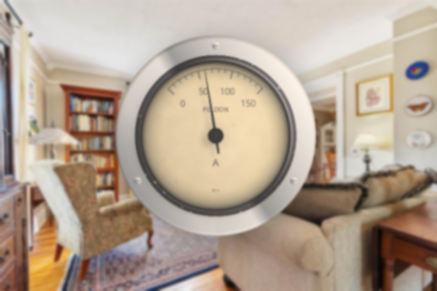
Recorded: 60; A
